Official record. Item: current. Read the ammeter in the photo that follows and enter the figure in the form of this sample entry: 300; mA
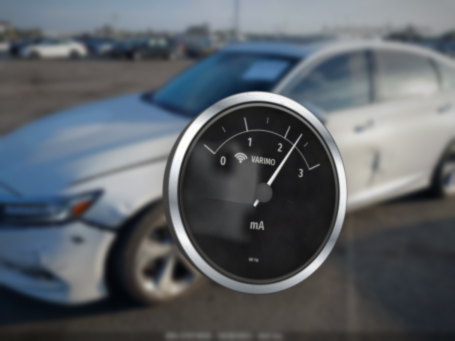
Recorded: 2.25; mA
